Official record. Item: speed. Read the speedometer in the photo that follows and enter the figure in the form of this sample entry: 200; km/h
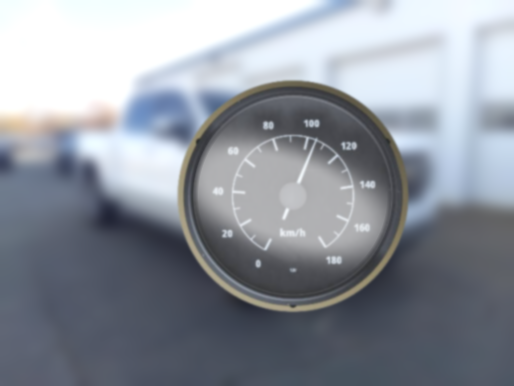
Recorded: 105; km/h
